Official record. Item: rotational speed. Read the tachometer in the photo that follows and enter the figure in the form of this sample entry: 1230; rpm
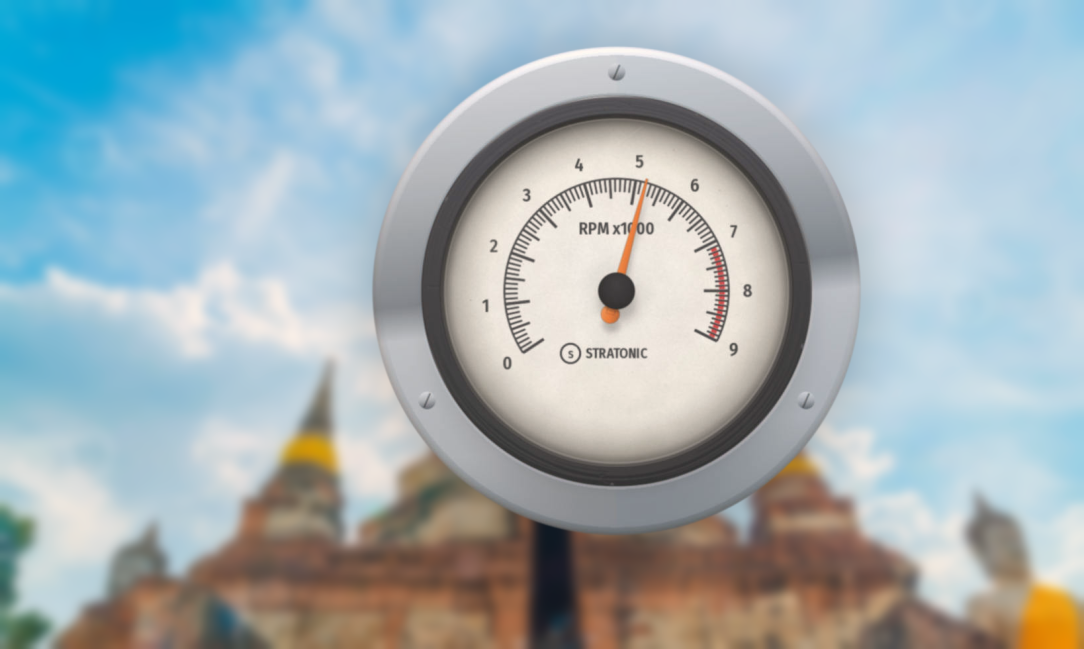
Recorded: 5200; rpm
